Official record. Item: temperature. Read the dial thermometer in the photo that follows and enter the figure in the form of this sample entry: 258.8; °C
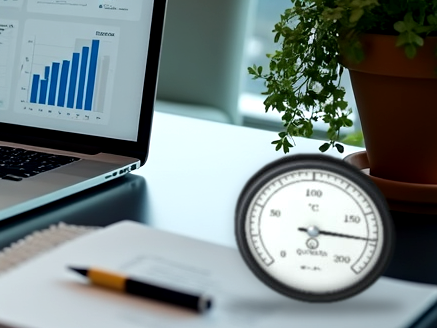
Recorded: 170; °C
